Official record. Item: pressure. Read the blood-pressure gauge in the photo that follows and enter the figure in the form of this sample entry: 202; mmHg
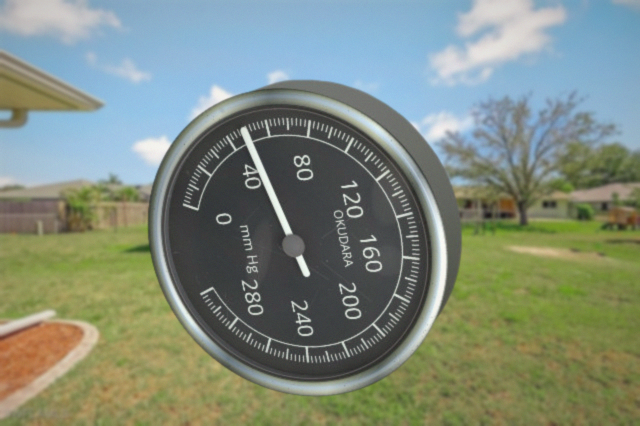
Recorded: 50; mmHg
